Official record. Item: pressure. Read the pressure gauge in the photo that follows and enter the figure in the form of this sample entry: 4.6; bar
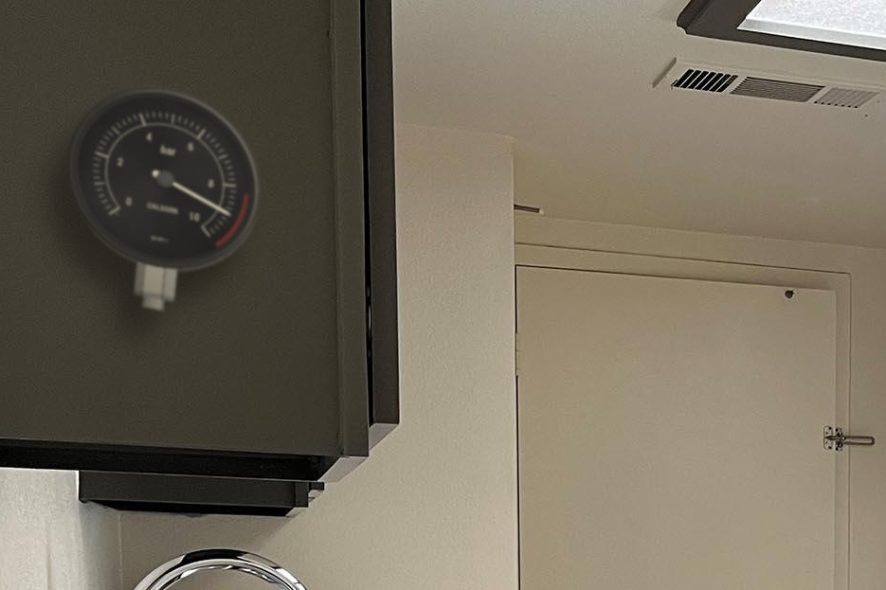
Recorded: 9; bar
